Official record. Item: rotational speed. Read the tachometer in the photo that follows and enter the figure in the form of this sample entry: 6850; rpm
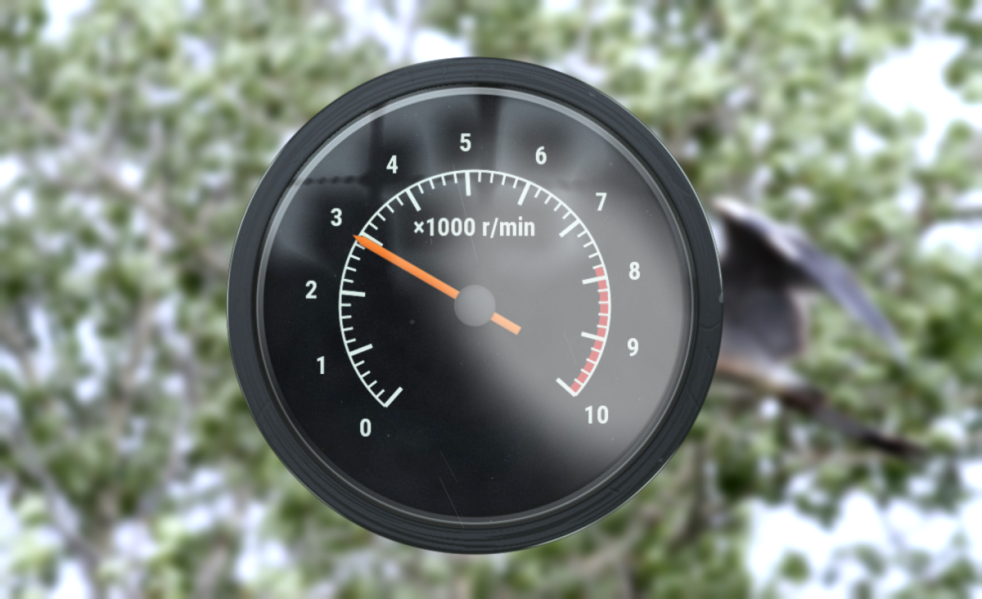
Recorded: 2900; rpm
